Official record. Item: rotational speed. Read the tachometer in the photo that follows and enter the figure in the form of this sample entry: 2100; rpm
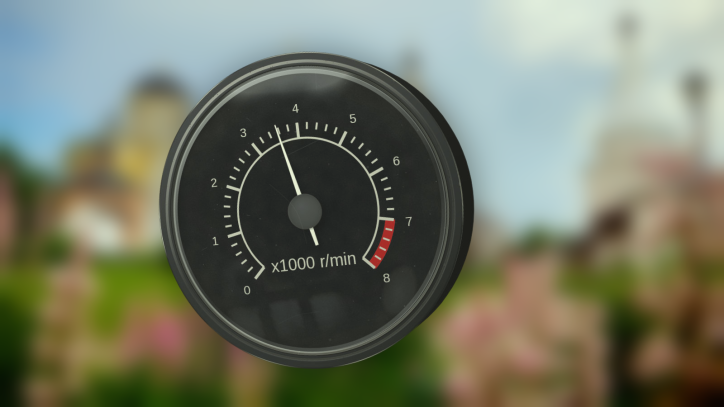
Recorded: 3600; rpm
